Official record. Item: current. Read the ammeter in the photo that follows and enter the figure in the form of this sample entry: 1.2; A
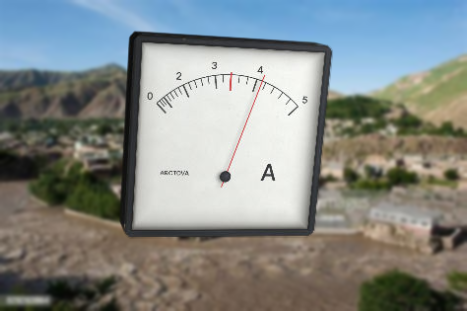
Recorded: 4.1; A
